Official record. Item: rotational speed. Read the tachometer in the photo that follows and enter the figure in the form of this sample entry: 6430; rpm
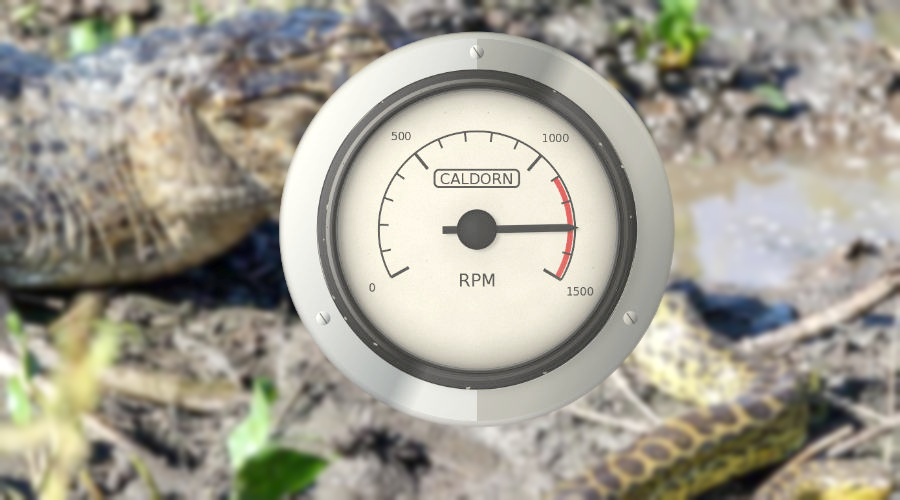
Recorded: 1300; rpm
